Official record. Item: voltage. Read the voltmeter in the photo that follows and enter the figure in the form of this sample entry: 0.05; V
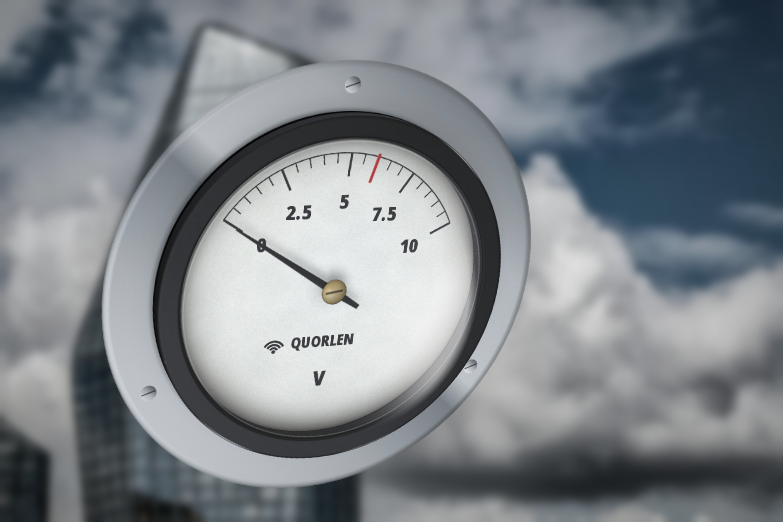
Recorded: 0; V
